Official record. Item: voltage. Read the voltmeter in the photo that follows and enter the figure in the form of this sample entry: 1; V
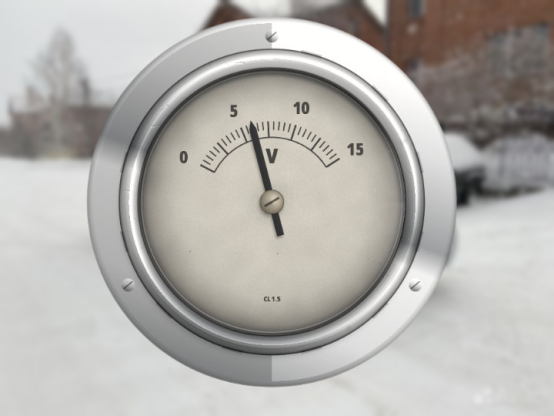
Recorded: 6; V
